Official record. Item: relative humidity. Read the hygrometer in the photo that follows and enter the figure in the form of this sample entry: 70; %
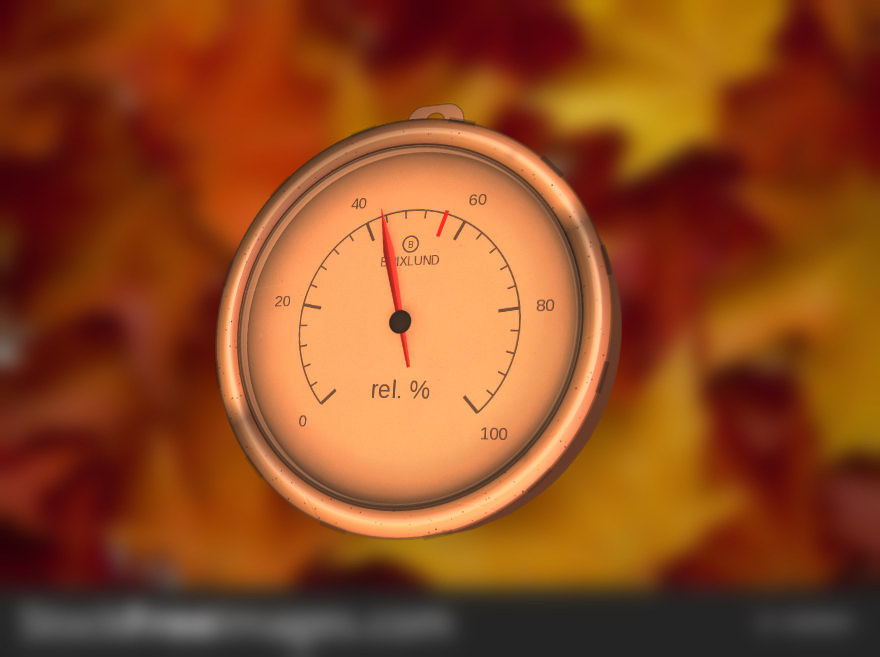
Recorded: 44; %
